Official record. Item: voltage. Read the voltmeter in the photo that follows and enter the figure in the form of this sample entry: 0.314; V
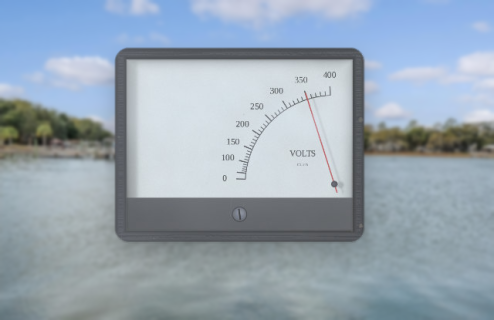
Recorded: 350; V
